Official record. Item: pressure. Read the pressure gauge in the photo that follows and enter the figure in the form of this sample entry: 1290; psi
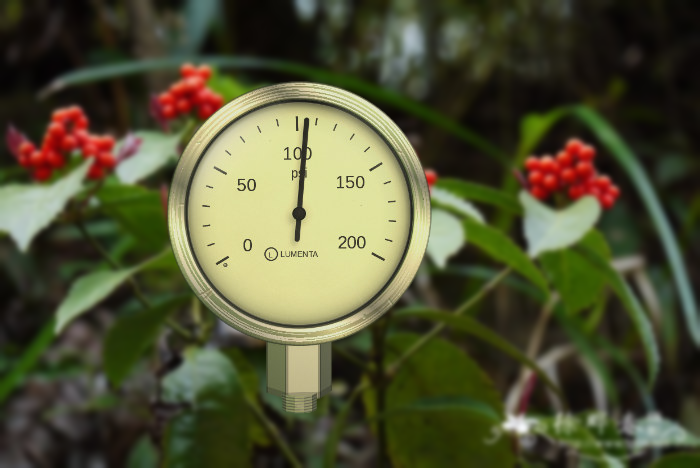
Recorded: 105; psi
